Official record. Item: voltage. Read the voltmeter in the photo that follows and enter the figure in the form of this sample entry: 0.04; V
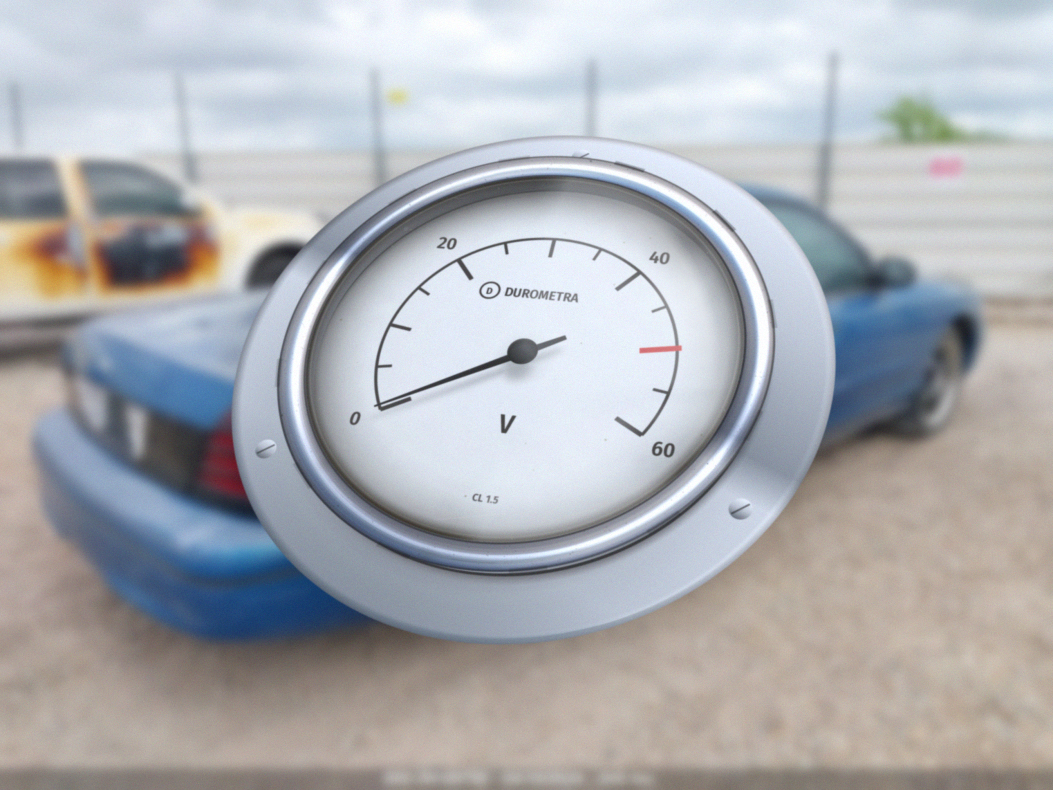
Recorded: 0; V
